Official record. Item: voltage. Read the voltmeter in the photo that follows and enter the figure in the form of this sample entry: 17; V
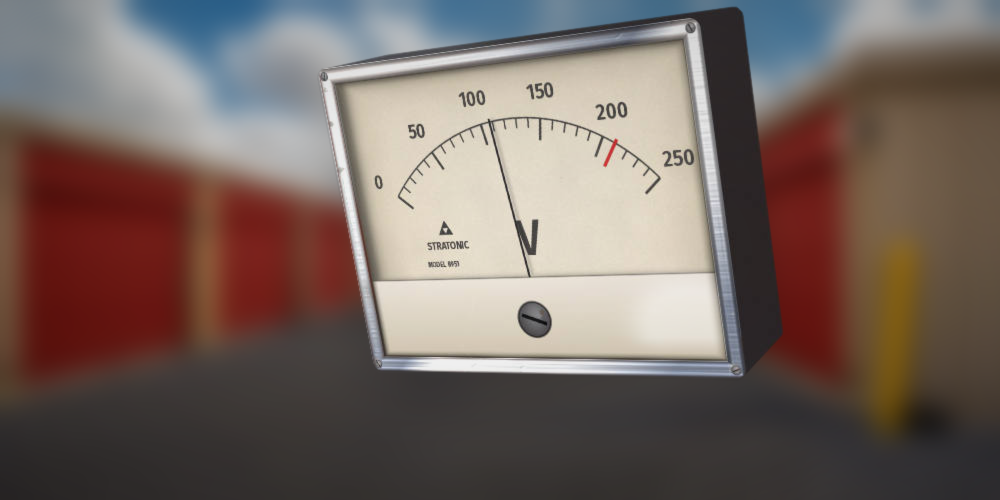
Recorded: 110; V
